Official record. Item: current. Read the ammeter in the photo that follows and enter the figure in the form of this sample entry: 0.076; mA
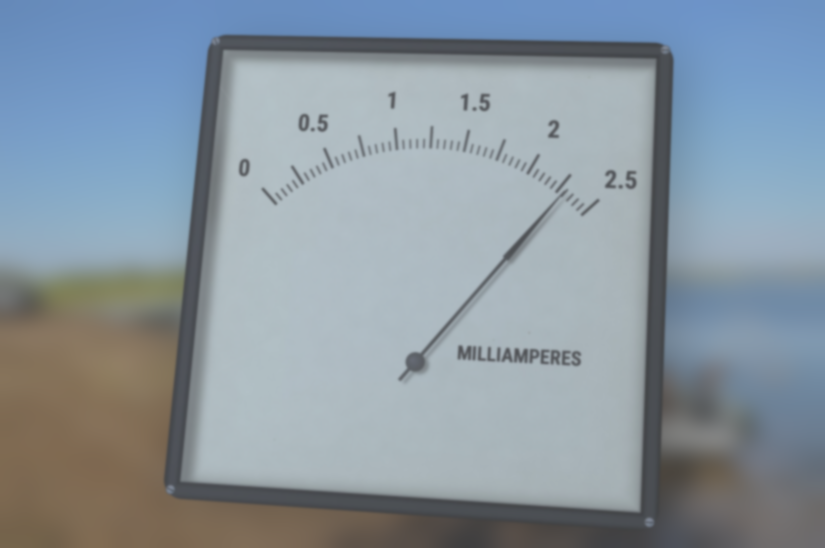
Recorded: 2.3; mA
